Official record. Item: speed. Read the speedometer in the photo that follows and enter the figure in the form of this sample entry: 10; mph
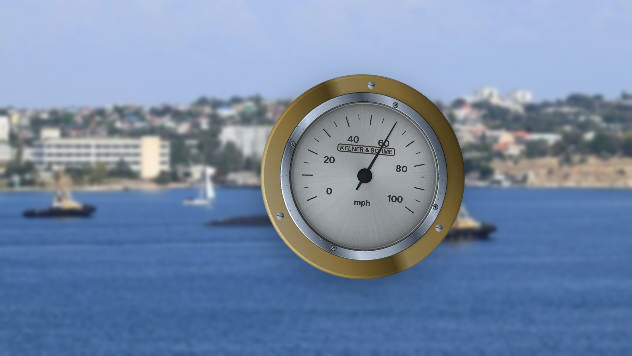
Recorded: 60; mph
